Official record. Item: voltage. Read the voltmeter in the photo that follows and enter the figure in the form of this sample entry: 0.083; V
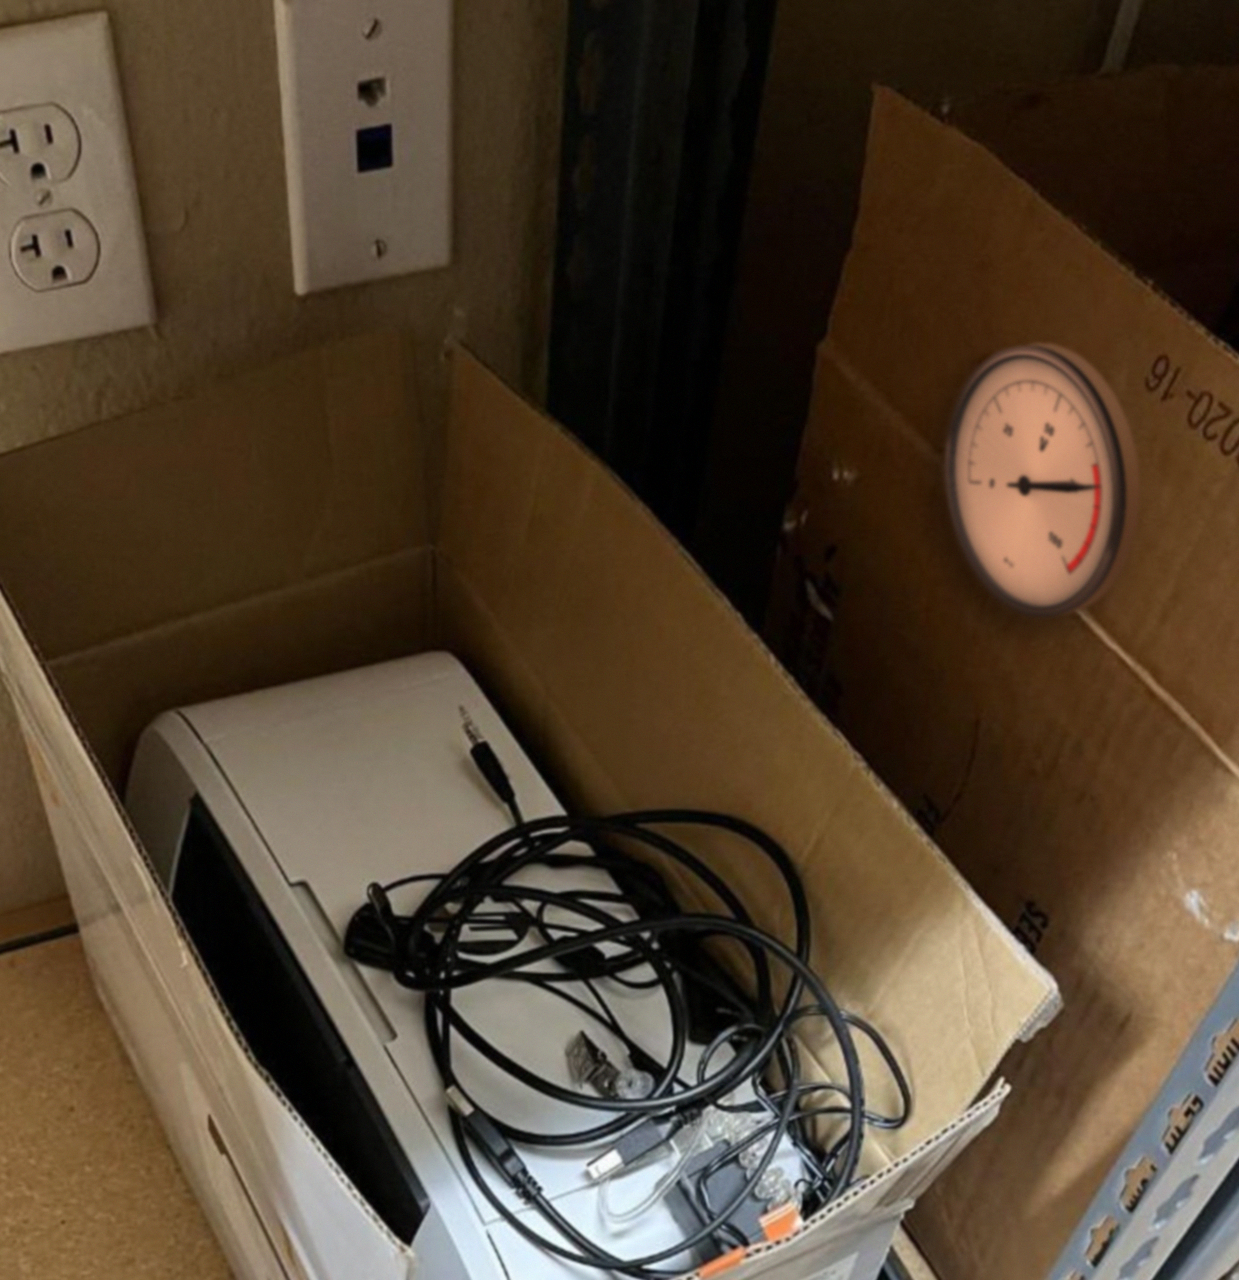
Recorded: 75; V
